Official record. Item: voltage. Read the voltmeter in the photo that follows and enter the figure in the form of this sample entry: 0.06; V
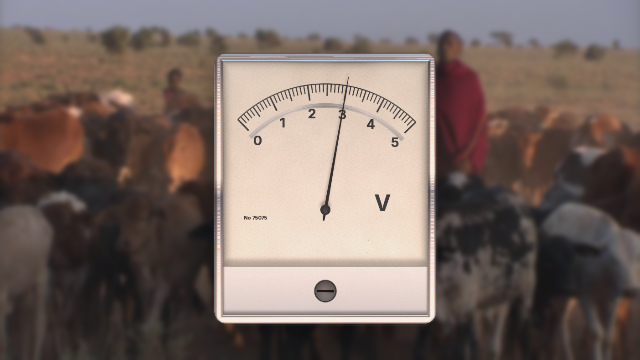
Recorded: 3; V
